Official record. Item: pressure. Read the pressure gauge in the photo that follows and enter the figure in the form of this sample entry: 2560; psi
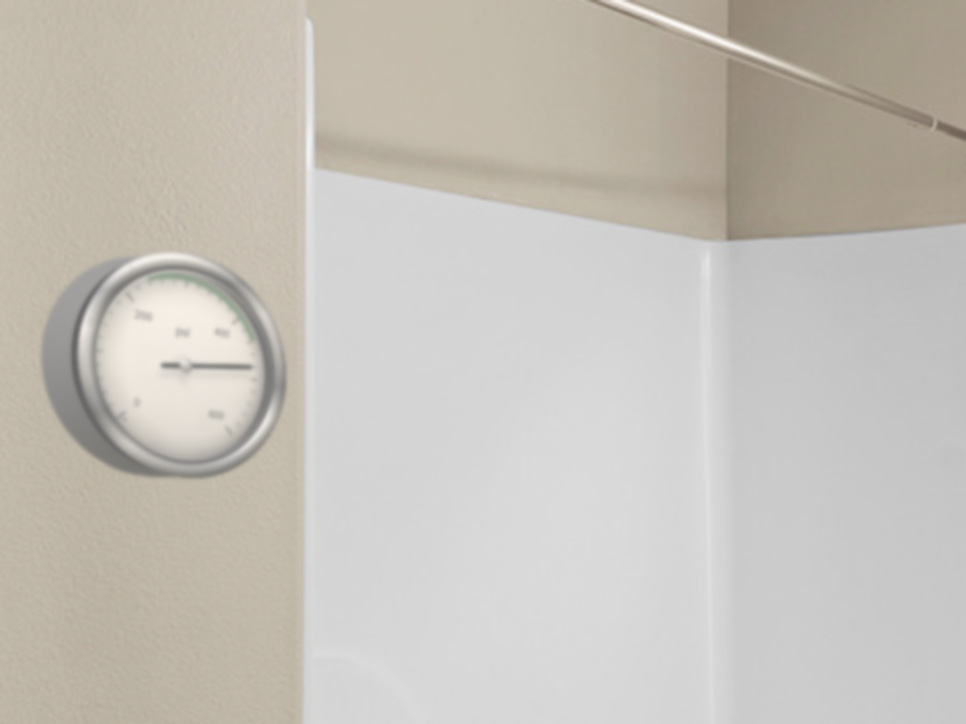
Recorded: 480; psi
